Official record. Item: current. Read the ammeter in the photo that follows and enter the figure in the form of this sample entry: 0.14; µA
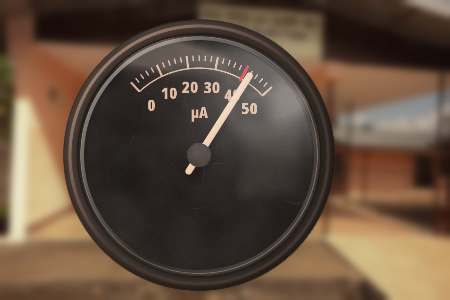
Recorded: 42; µA
